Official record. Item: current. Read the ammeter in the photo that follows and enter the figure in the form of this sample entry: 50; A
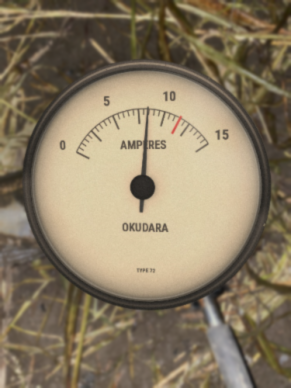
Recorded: 8.5; A
